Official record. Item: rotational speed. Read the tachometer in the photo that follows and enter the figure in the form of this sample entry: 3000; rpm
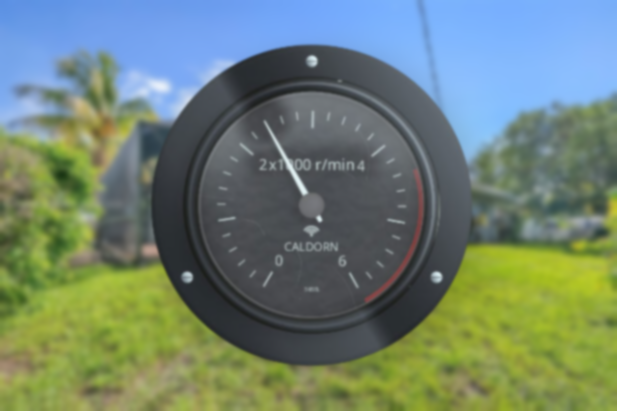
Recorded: 2400; rpm
